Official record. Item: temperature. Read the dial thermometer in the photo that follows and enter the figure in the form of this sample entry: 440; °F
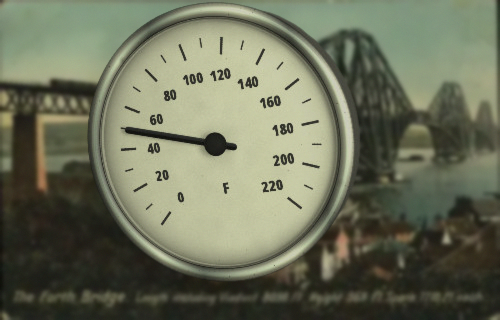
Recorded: 50; °F
